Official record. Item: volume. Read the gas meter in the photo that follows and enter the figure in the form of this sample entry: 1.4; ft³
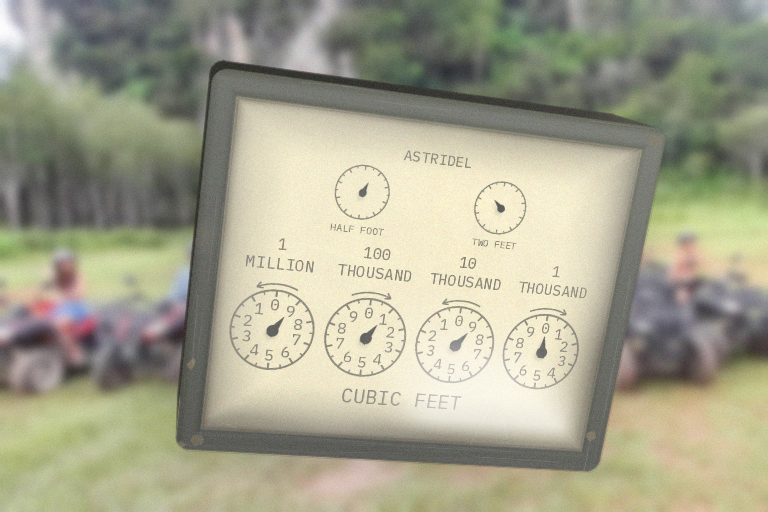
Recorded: 909000; ft³
